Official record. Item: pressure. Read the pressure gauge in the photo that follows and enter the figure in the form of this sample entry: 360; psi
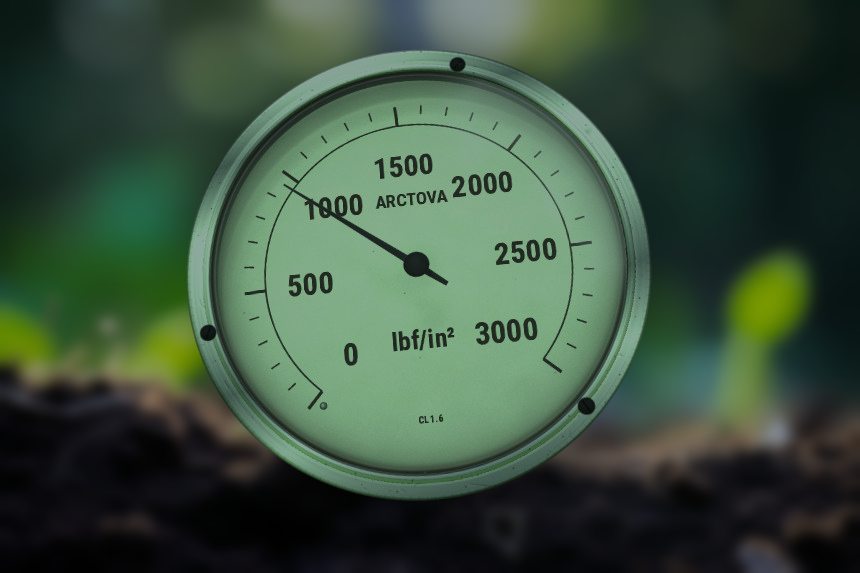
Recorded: 950; psi
